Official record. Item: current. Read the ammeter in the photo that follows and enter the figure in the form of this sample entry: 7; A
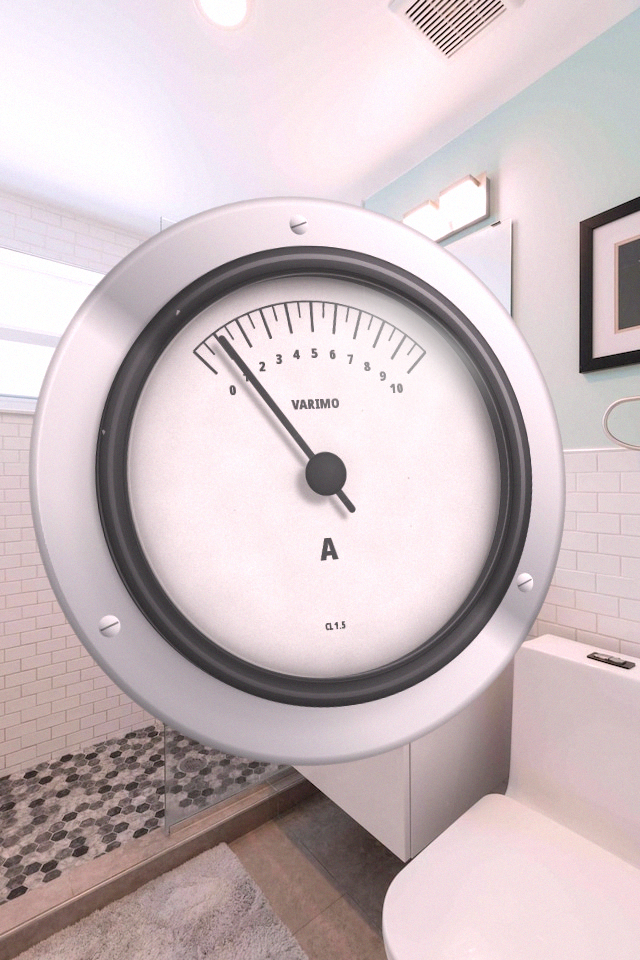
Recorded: 1; A
